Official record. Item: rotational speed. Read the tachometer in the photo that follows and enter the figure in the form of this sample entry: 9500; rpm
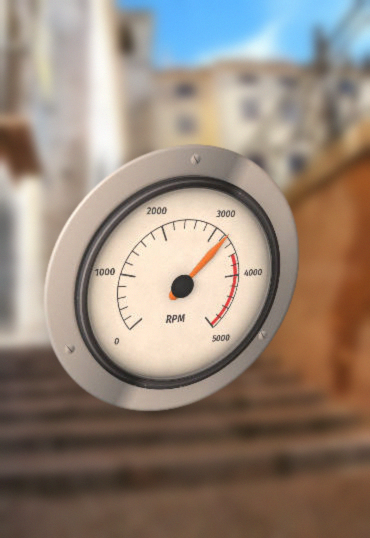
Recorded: 3200; rpm
